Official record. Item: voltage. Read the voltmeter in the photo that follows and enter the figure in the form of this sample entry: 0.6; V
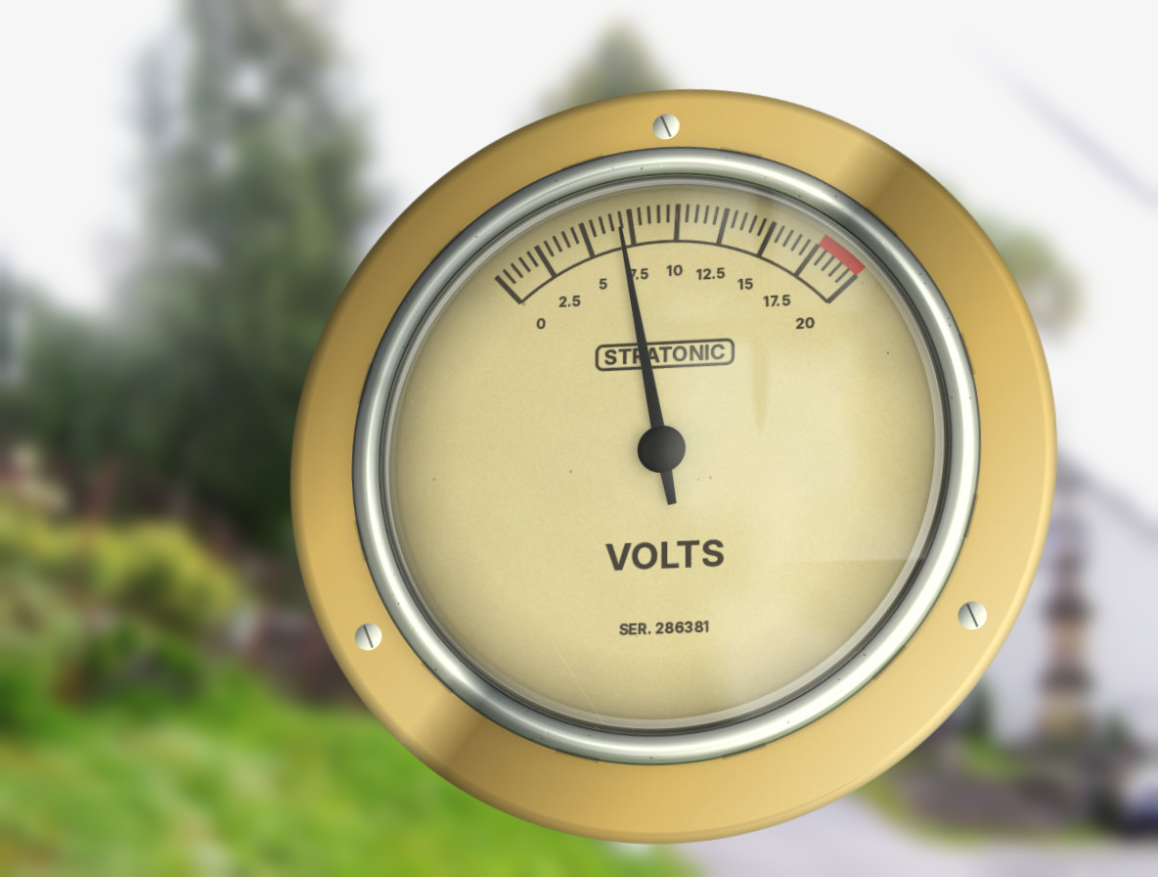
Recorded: 7; V
